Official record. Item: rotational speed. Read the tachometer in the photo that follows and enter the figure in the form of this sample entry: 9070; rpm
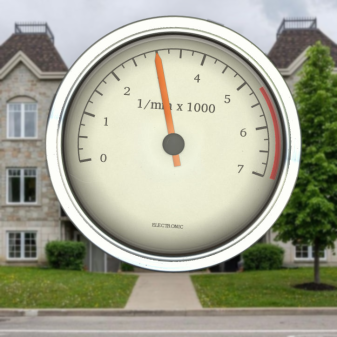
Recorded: 3000; rpm
